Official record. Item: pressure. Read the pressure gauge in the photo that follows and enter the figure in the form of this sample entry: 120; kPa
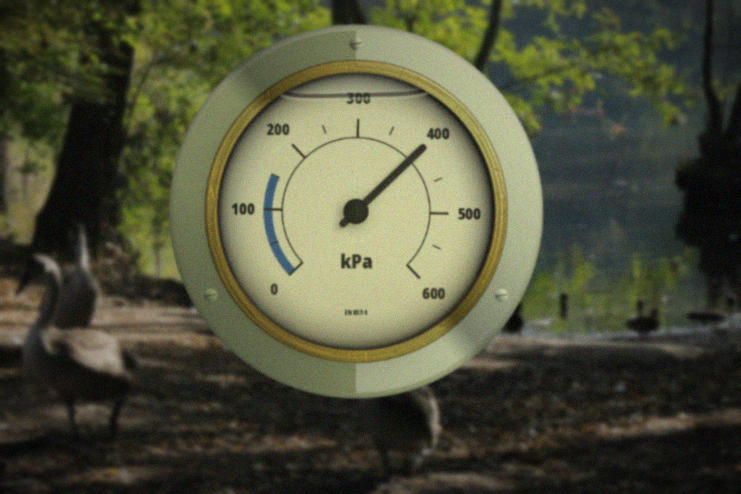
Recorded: 400; kPa
